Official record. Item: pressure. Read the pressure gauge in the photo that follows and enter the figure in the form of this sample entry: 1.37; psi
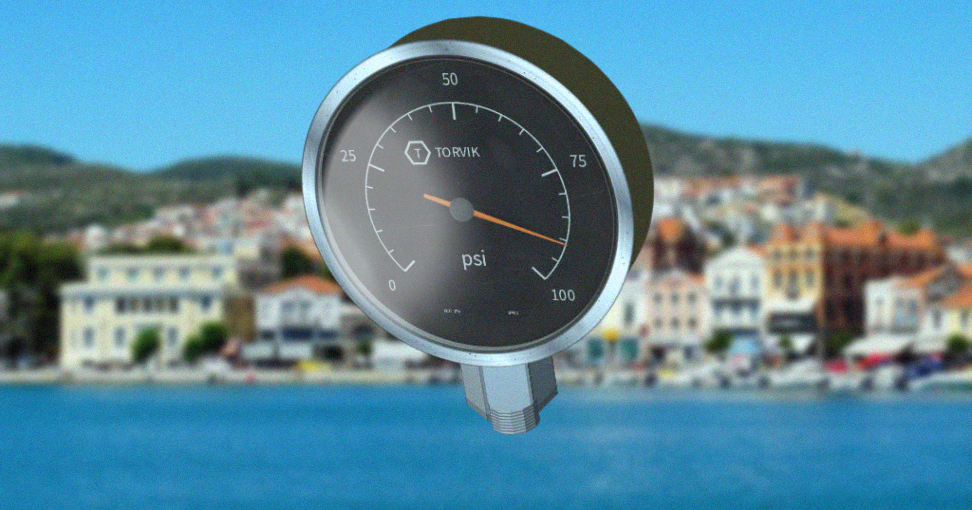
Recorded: 90; psi
